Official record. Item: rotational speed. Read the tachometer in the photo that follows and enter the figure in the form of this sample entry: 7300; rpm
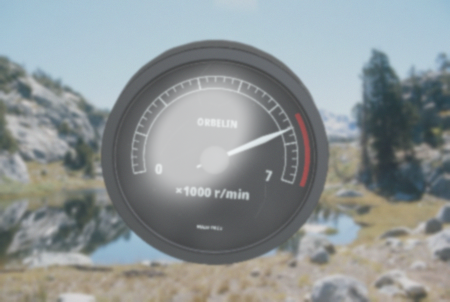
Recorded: 5600; rpm
